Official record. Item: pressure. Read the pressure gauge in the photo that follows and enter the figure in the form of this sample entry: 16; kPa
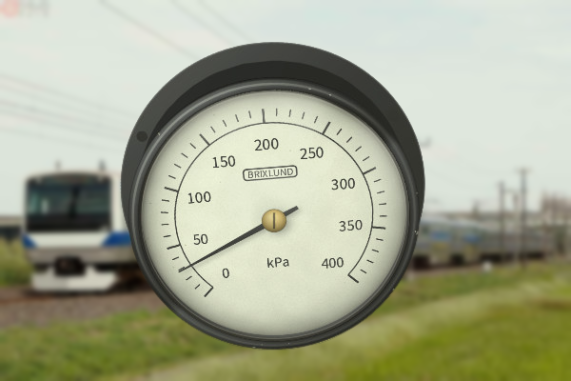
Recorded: 30; kPa
